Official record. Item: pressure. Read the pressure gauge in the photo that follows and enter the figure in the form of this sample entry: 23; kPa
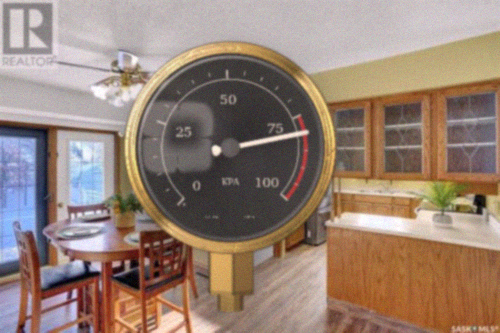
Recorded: 80; kPa
